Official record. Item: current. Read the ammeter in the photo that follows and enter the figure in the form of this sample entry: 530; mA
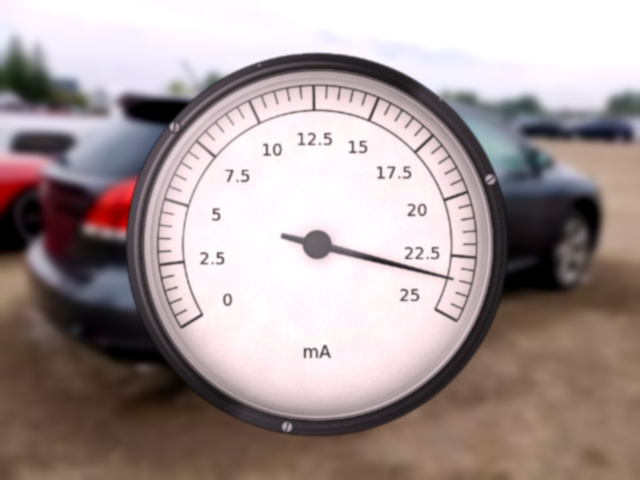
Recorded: 23.5; mA
